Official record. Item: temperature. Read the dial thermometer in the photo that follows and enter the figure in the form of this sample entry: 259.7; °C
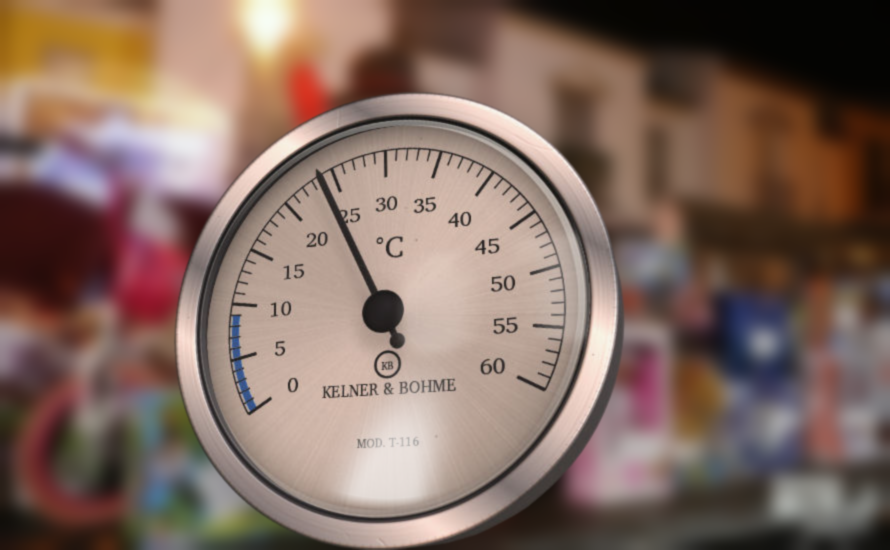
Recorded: 24; °C
